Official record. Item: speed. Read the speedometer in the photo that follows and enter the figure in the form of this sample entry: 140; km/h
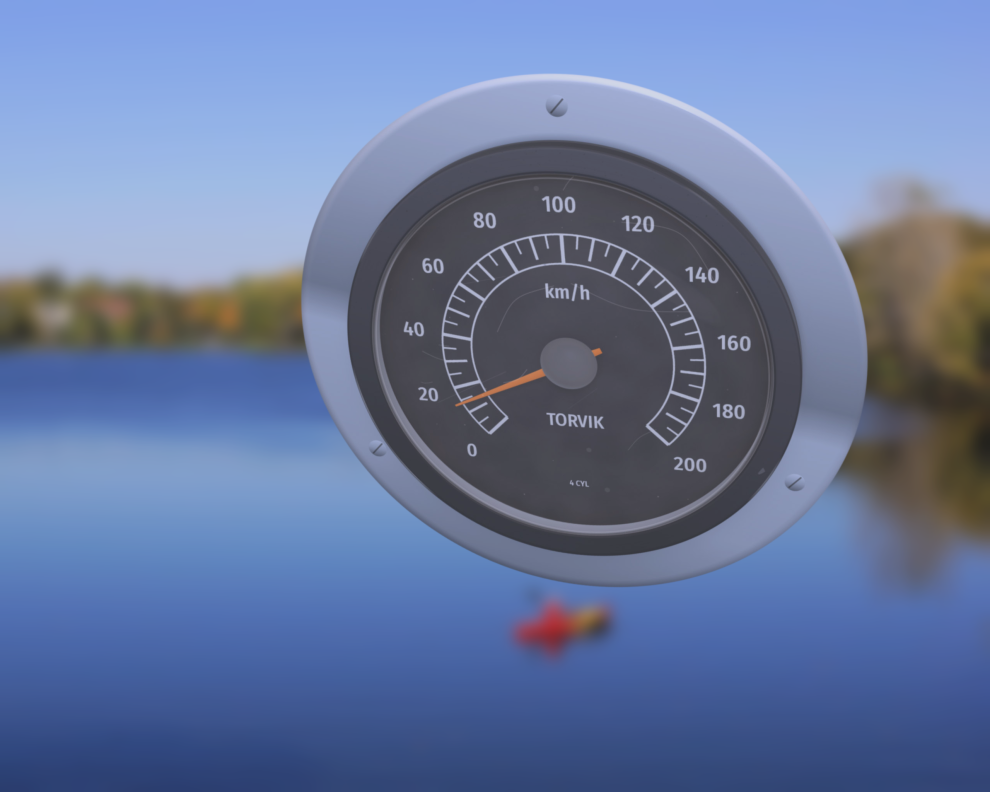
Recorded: 15; km/h
